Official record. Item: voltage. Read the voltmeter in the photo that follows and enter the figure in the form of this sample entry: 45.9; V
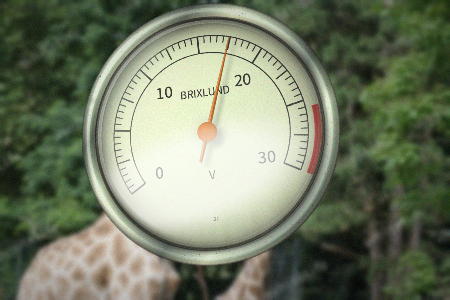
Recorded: 17.5; V
